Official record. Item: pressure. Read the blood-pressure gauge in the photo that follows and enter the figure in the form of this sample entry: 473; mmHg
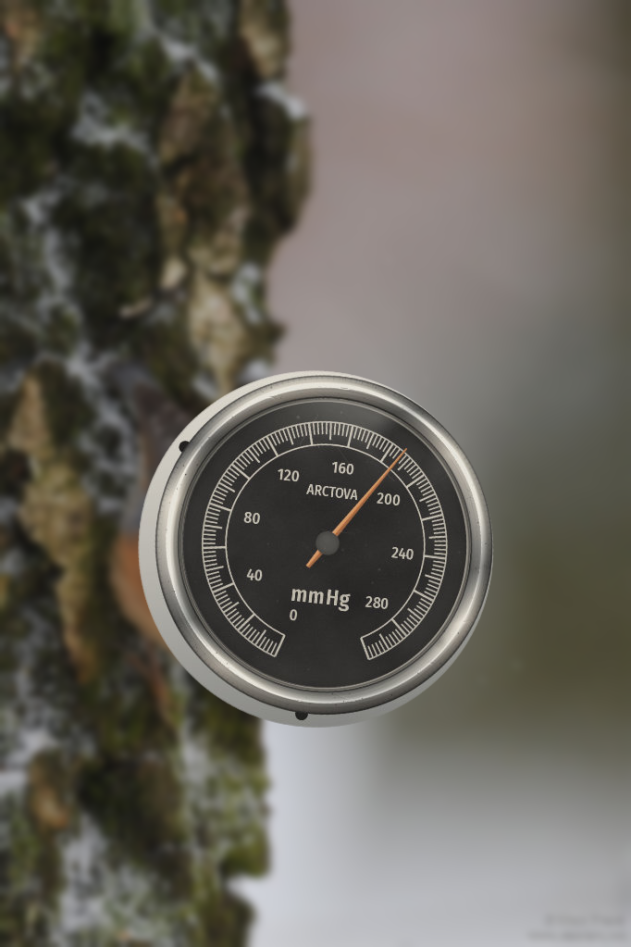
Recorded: 186; mmHg
